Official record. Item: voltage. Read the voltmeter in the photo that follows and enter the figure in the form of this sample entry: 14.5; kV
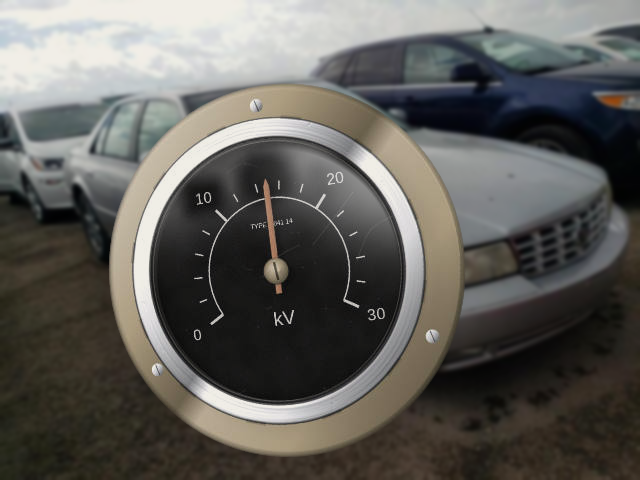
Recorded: 15; kV
